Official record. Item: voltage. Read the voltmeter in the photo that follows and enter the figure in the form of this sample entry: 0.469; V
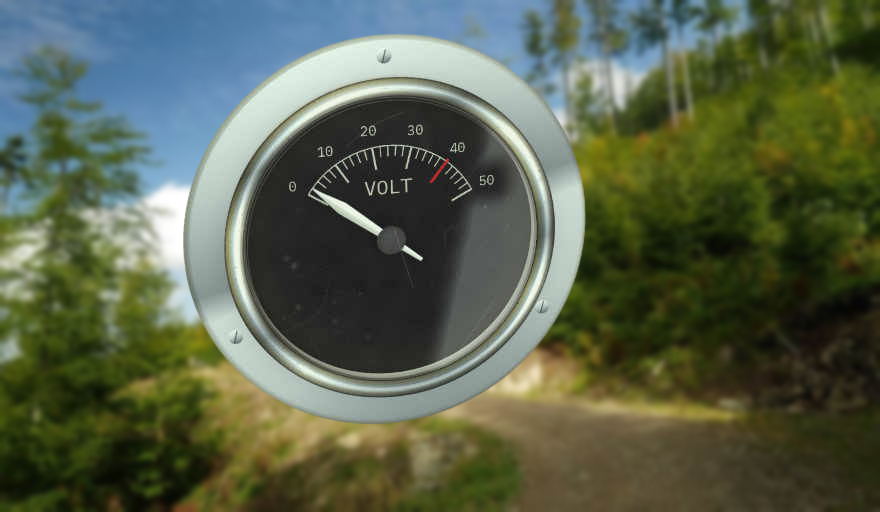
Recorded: 2; V
